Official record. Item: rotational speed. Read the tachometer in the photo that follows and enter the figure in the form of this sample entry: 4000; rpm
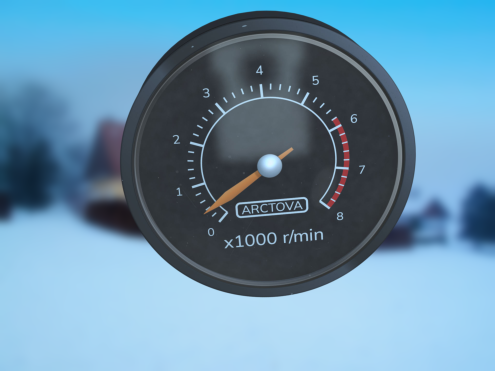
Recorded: 400; rpm
